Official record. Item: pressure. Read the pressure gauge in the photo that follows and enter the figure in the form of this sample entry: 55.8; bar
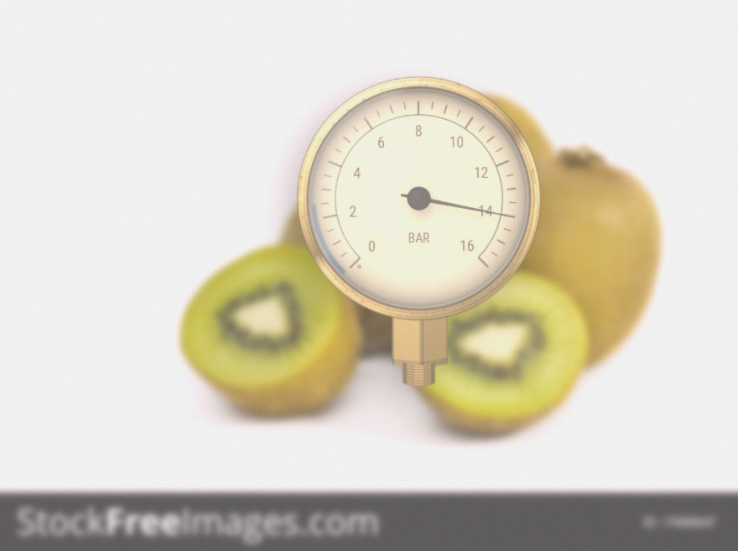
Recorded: 14; bar
